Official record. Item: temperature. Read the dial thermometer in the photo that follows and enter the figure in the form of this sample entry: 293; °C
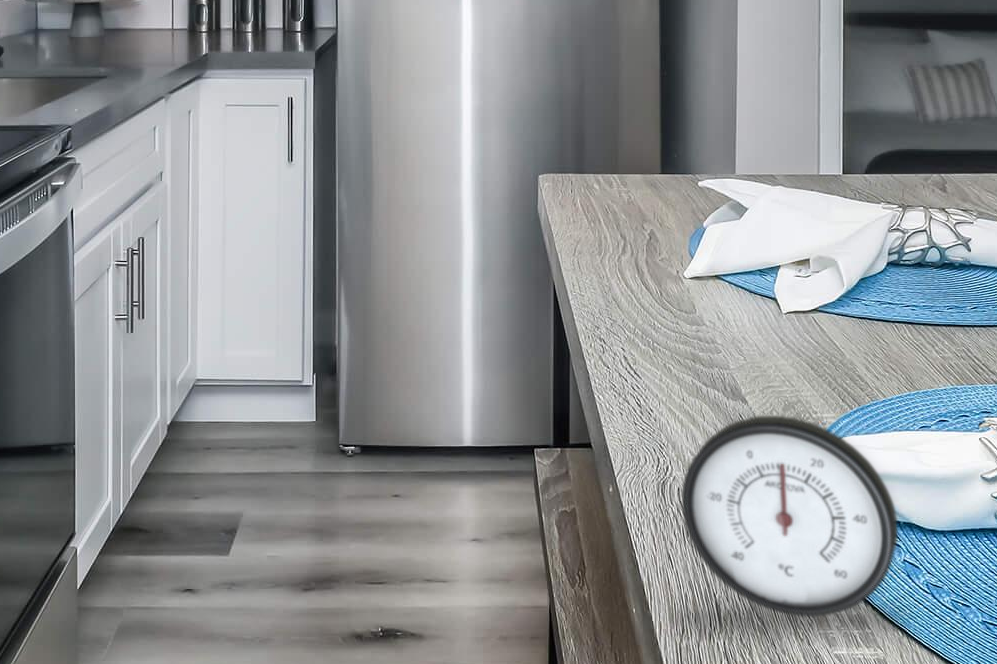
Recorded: 10; °C
